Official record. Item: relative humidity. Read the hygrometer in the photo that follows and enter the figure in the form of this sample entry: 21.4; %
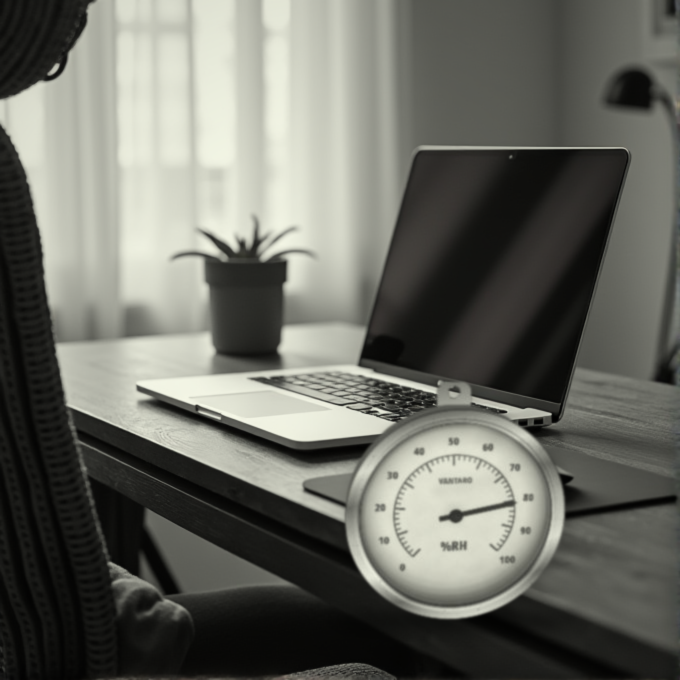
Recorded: 80; %
